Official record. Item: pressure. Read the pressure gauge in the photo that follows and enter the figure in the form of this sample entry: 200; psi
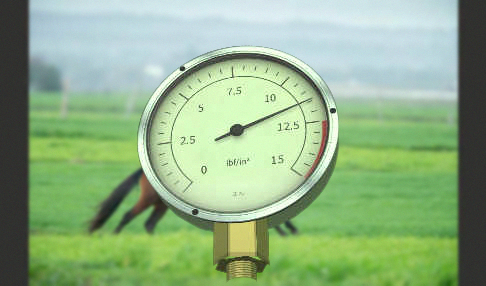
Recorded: 11.5; psi
